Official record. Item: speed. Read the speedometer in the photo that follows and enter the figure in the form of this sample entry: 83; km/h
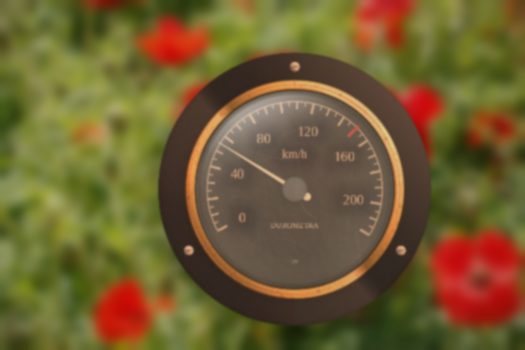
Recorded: 55; km/h
